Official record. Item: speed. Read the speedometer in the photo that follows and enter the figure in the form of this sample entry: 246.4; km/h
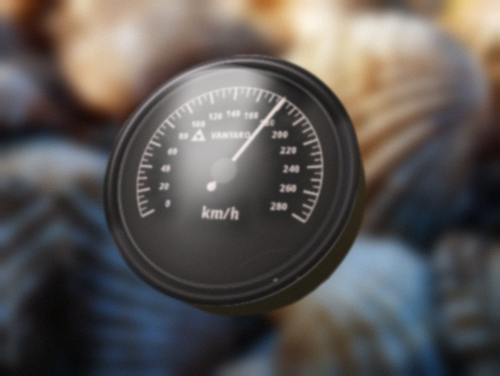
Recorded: 180; km/h
